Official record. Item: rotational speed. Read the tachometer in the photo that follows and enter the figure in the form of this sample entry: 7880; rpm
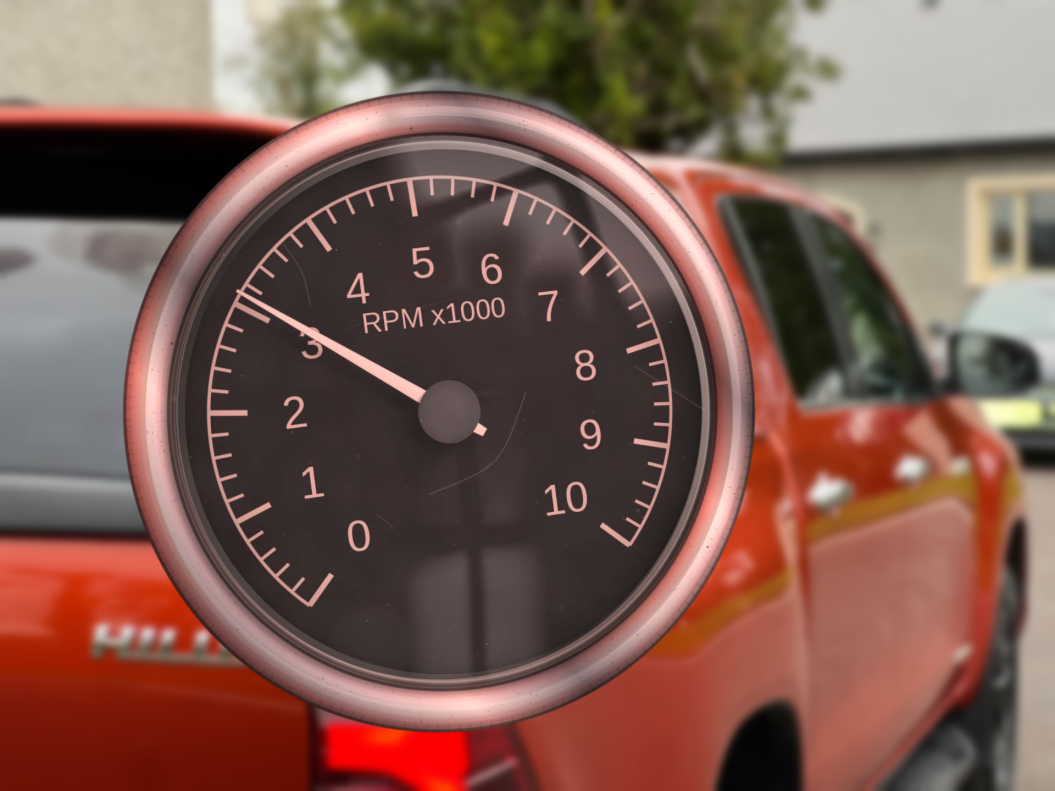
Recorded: 3100; rpm
